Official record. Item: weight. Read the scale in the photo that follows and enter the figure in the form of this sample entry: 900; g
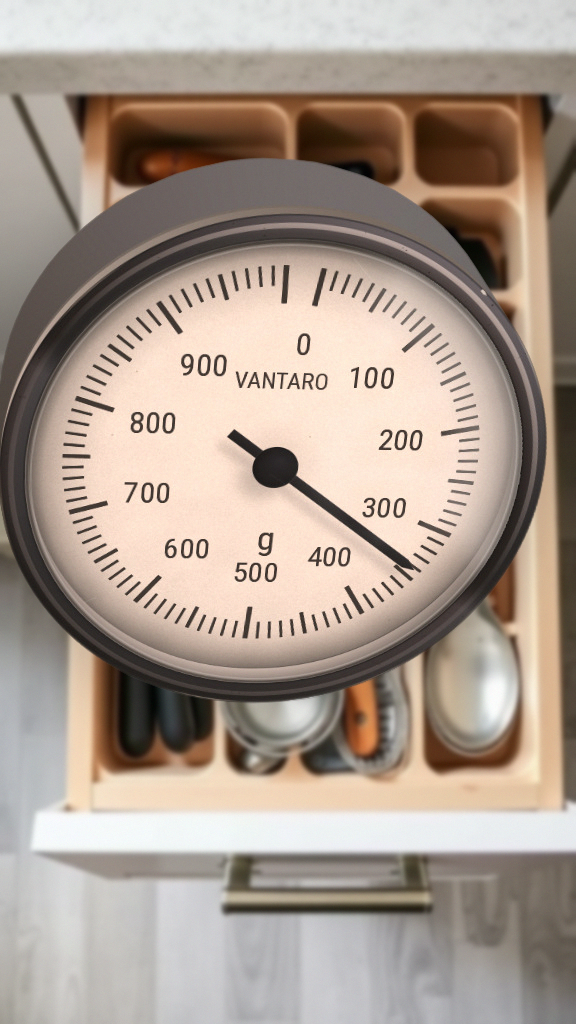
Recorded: 340; g
